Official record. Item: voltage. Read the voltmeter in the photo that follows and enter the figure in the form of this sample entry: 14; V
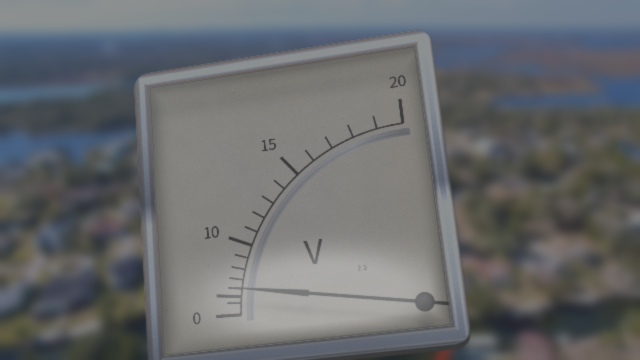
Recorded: 6; V
